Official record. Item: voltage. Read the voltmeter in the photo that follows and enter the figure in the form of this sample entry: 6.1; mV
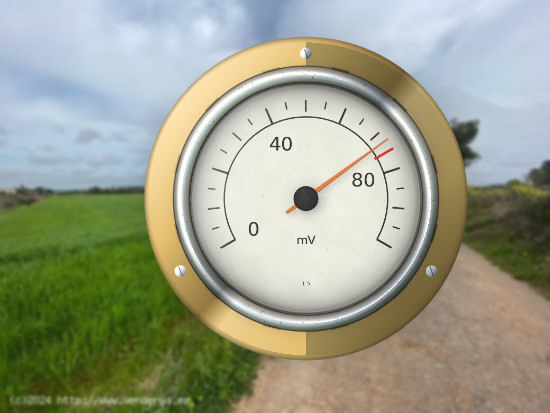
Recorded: 72.5; mV
